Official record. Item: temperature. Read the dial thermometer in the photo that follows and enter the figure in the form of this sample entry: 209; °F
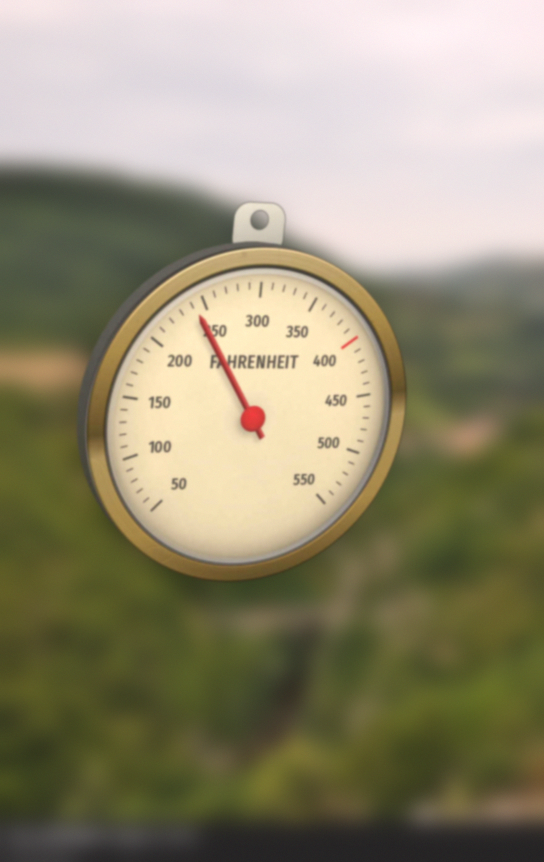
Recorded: 240; °F
